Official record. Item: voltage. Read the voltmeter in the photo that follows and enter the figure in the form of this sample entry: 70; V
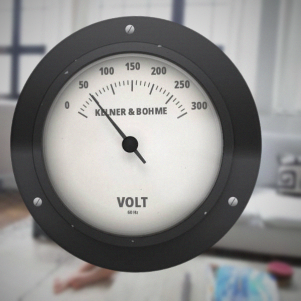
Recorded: 50; V
